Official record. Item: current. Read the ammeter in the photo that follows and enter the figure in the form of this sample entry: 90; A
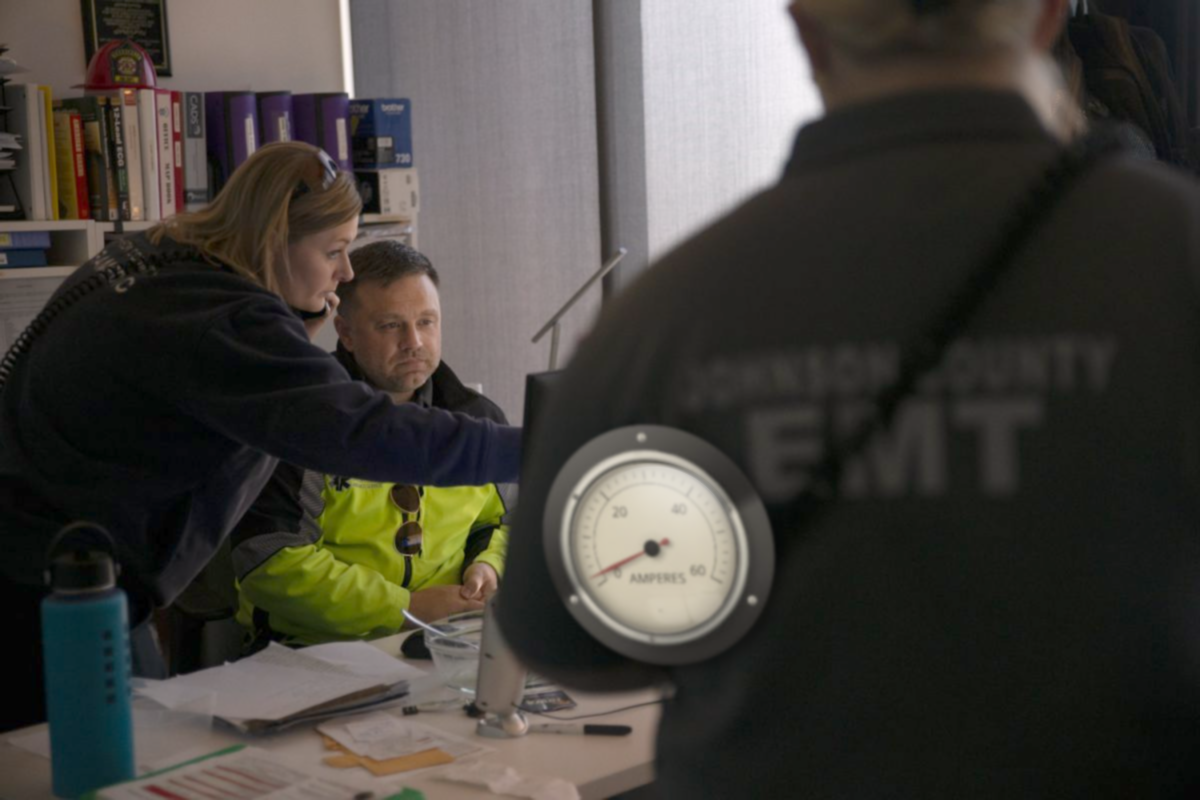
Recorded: 2; A
